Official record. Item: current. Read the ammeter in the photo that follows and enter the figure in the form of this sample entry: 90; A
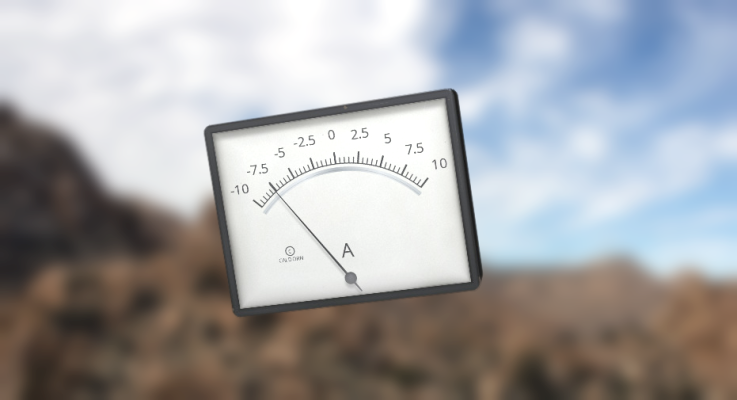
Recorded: -7.5; A
